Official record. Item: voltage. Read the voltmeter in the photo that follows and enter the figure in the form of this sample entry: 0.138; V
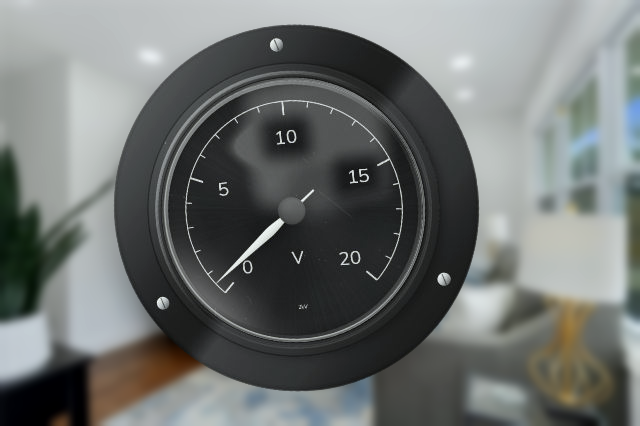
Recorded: 0.5; V
